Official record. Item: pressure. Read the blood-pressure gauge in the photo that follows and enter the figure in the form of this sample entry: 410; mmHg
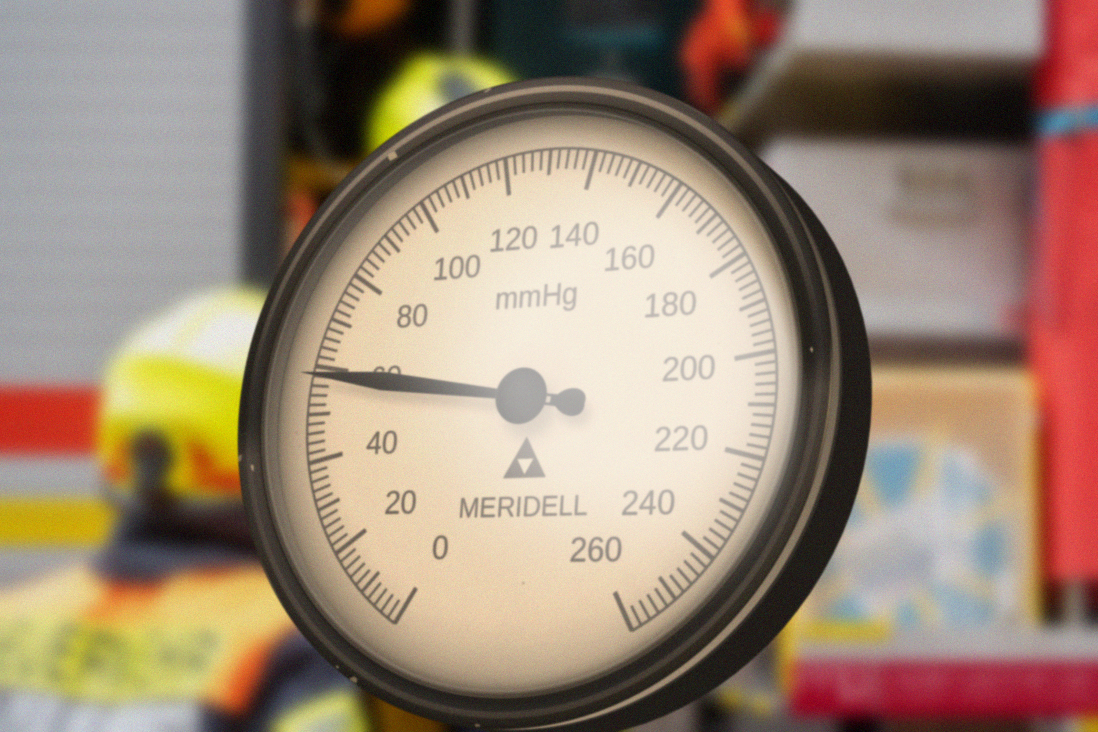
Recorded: 58; mmHg
